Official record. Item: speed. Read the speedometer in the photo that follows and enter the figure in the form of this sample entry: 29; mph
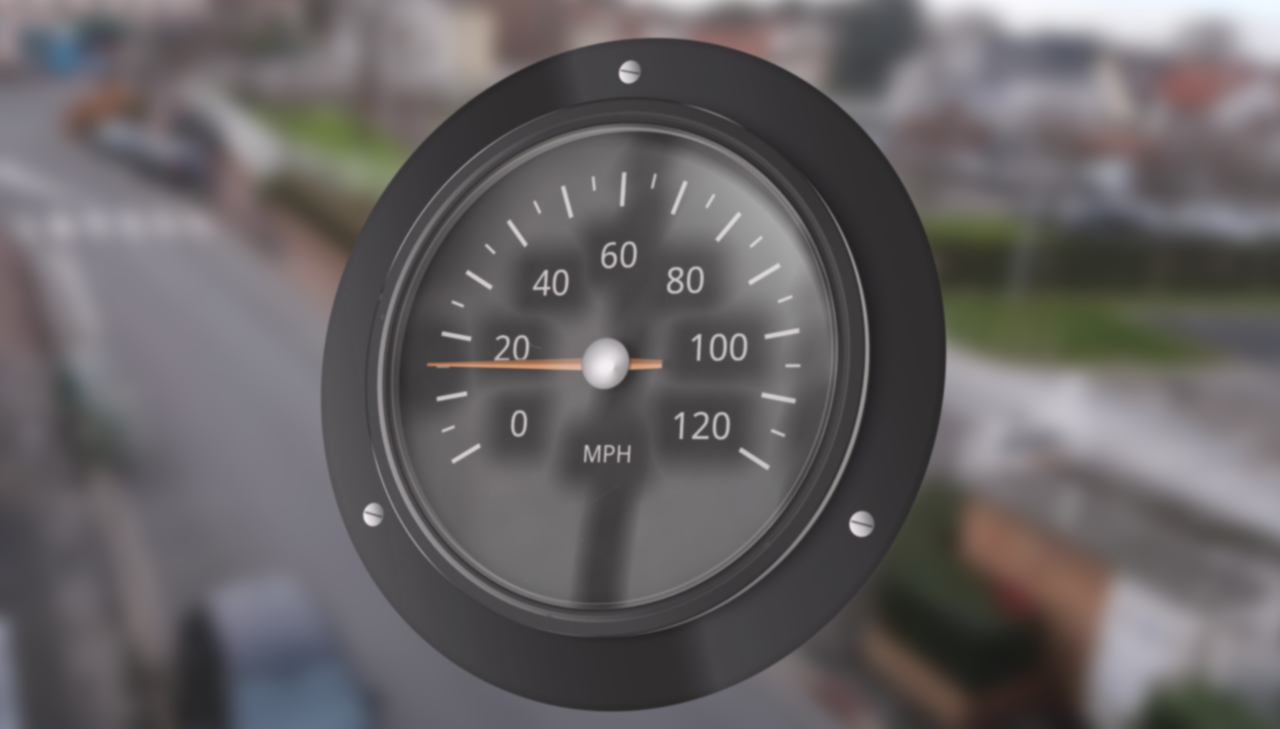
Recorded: 15; mph
